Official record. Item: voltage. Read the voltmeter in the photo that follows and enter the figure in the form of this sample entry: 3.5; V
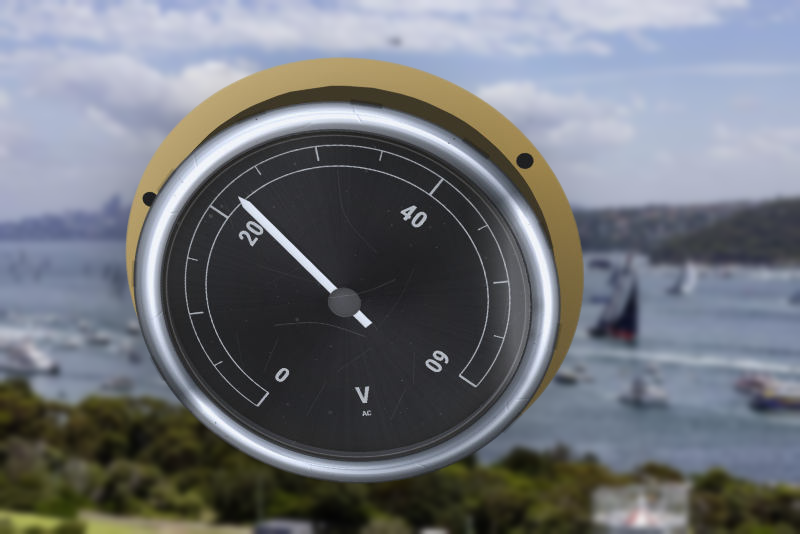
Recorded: 22.5; V
